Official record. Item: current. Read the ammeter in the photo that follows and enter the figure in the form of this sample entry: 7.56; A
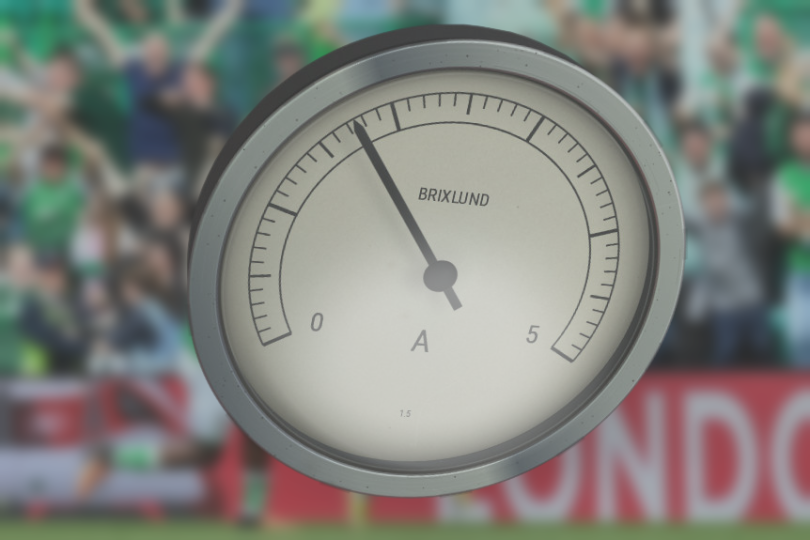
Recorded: 1.75; A
